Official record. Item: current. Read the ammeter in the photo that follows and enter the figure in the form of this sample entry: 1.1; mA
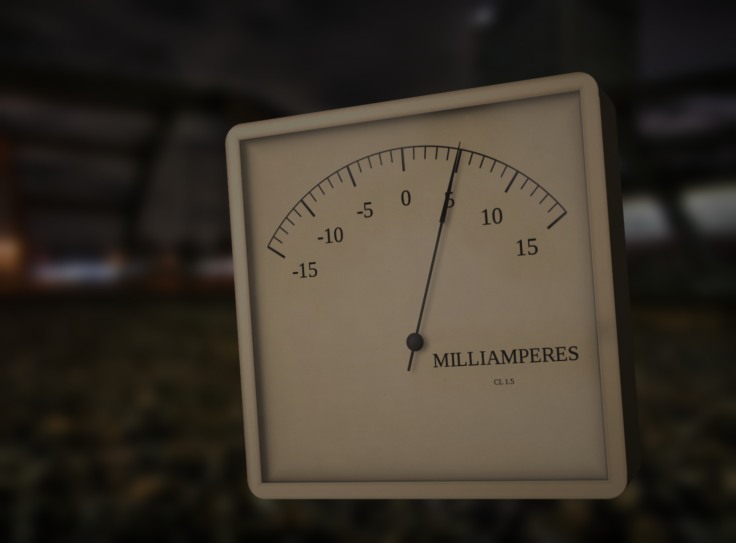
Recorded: 5; mA
